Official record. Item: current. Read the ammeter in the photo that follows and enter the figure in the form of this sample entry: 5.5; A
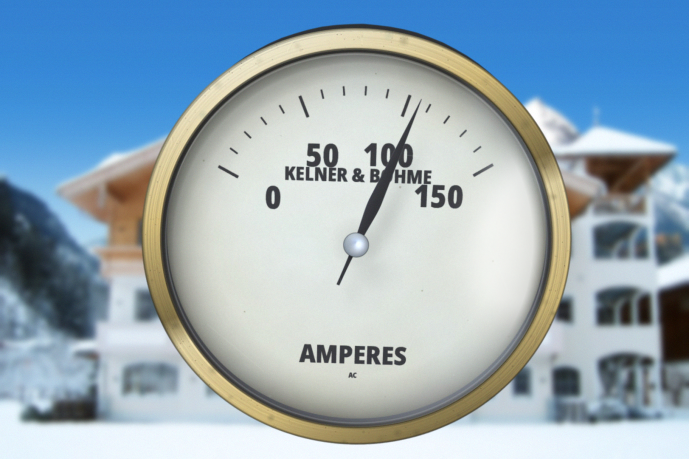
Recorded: 105; A
